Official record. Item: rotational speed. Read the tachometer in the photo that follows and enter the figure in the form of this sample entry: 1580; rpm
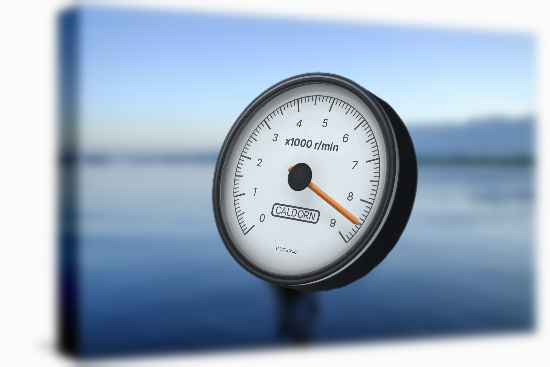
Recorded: 8500; rpm
